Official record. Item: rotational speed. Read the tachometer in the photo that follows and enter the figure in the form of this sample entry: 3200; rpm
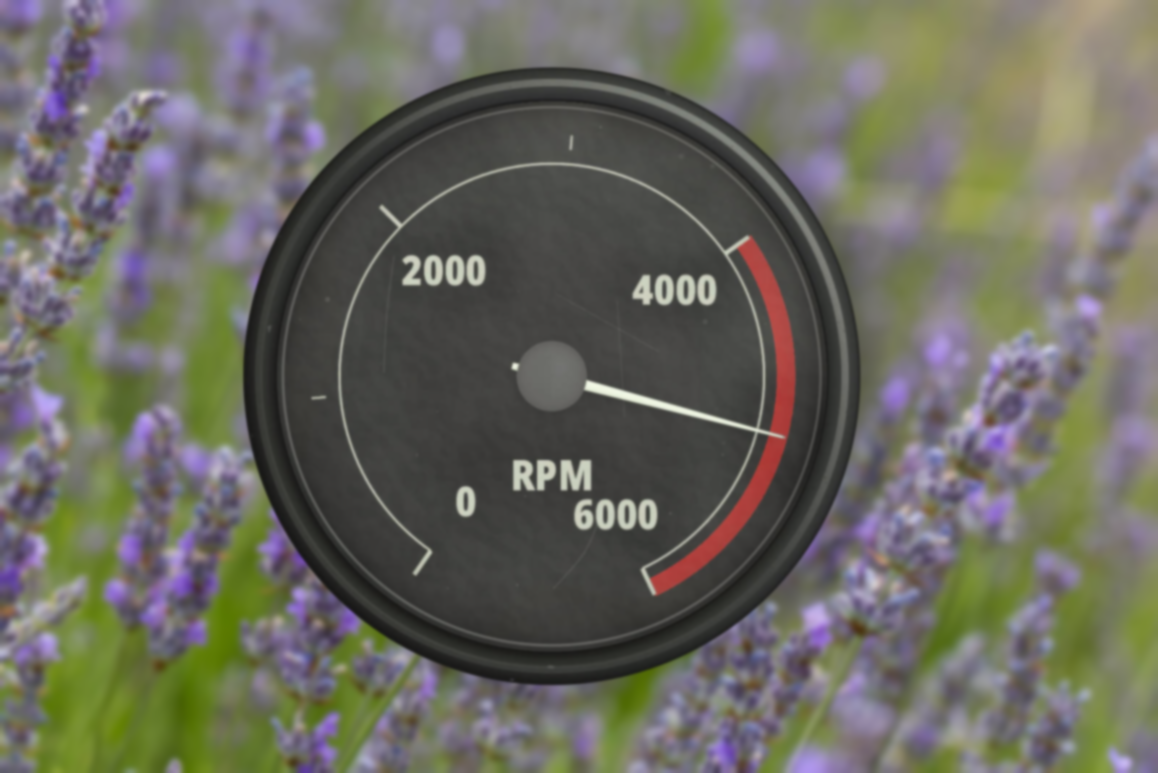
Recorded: 5000; rpm
